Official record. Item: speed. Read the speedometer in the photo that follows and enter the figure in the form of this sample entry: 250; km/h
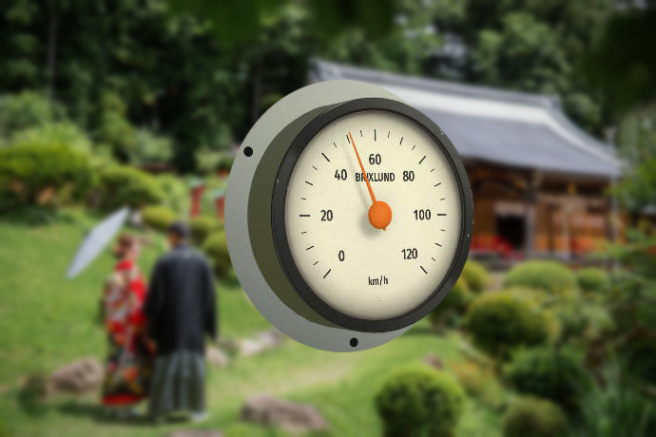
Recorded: 50; km/h
